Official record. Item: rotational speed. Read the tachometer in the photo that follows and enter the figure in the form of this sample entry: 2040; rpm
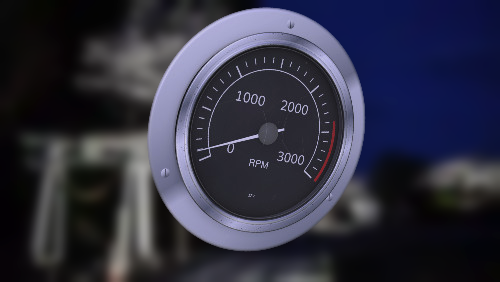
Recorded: 100; rpm
